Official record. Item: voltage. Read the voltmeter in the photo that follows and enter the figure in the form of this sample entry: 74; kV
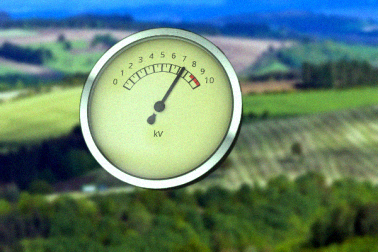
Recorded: 7.5; kV
